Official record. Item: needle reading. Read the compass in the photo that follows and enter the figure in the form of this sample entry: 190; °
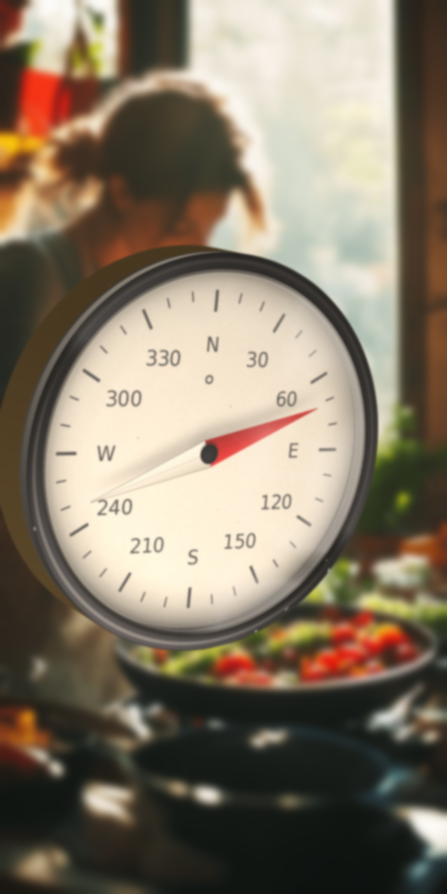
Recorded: 70; °
